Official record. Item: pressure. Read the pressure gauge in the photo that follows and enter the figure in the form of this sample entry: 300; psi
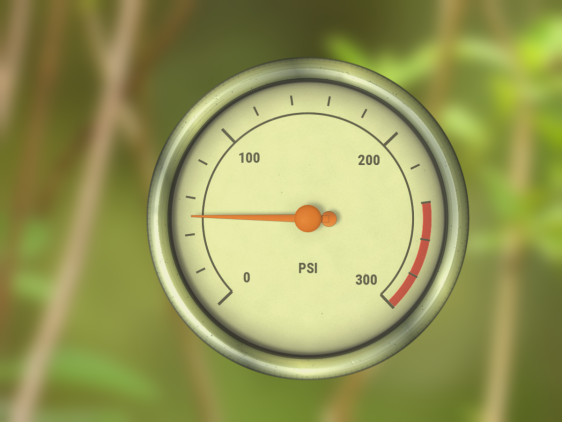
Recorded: 50; psi
